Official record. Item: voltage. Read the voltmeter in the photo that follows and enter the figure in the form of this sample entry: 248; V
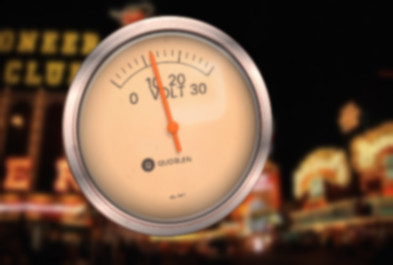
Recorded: 12; V
